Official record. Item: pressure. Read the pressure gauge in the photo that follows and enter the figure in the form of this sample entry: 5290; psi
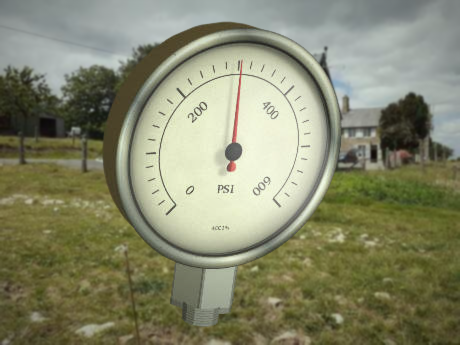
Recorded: 300; psi
